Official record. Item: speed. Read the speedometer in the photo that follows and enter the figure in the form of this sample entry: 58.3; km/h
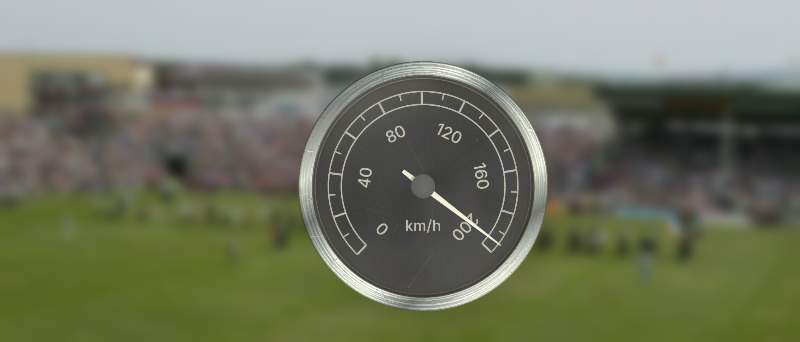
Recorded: 195; km/h
